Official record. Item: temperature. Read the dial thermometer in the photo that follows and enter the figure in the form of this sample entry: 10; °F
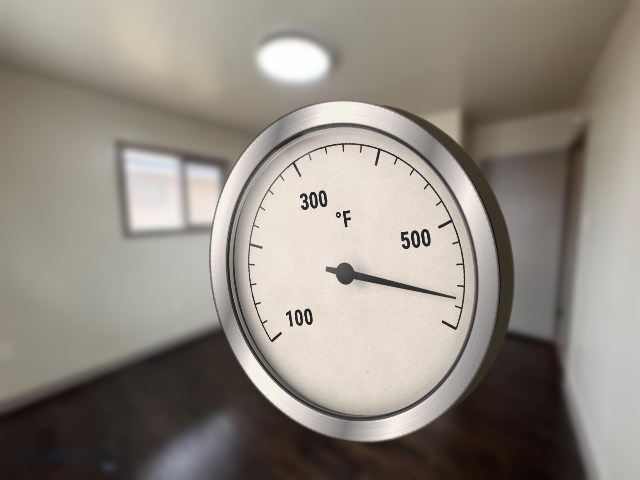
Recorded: 570; °F
